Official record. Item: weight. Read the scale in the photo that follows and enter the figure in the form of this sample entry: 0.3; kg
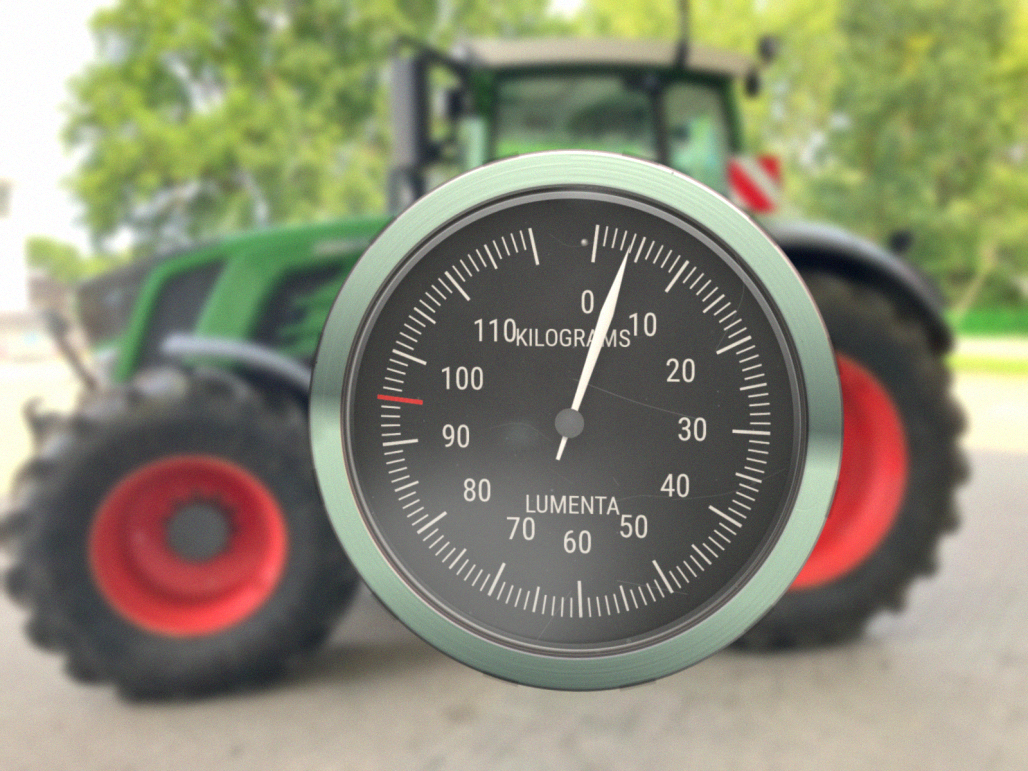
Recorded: 4; kg
